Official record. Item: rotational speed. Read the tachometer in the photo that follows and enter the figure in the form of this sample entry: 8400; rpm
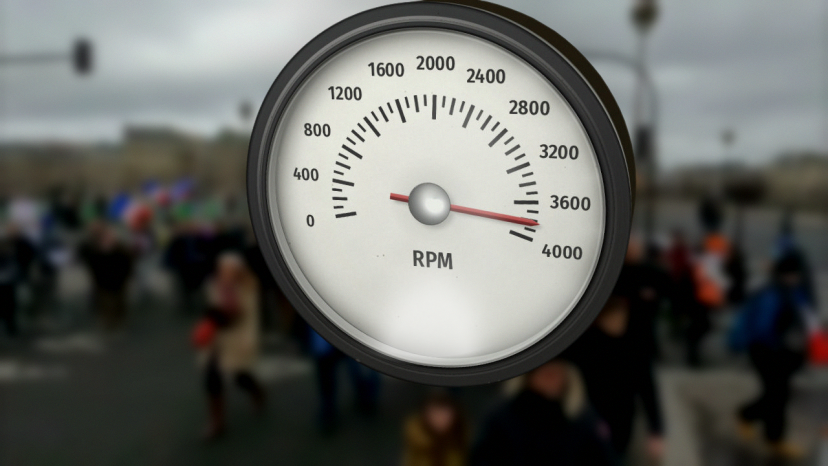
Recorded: 3800; rpm
